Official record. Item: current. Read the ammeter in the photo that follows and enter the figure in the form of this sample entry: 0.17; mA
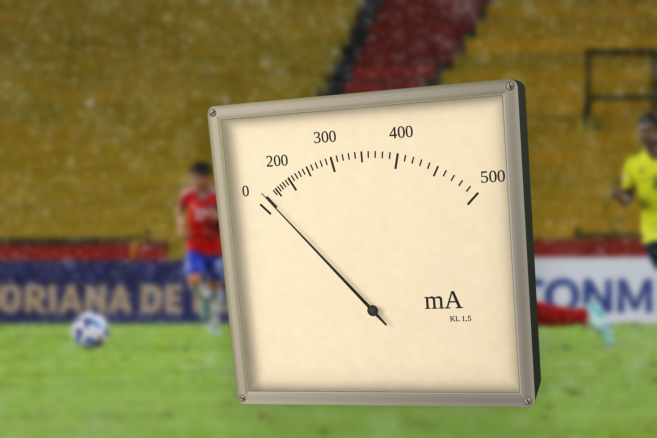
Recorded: 100; mA
